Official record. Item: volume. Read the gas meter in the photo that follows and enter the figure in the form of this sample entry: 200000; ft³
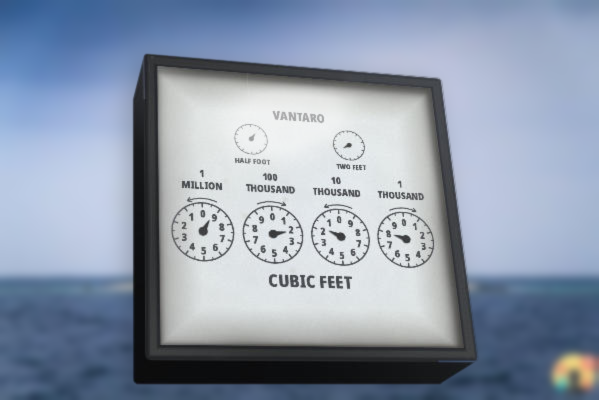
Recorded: 921800; ft³
